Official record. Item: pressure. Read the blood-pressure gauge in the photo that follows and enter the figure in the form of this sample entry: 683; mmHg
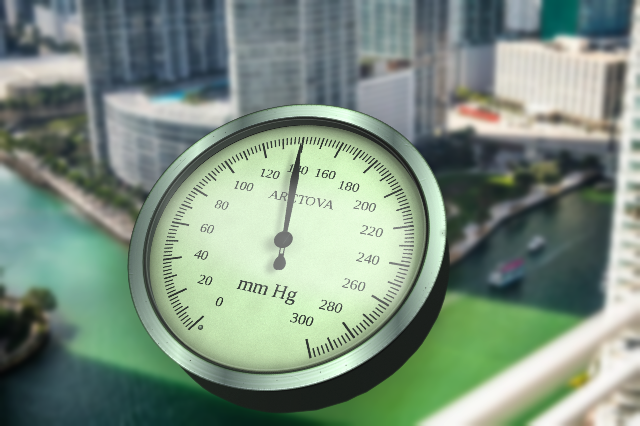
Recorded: 140; mmHg
